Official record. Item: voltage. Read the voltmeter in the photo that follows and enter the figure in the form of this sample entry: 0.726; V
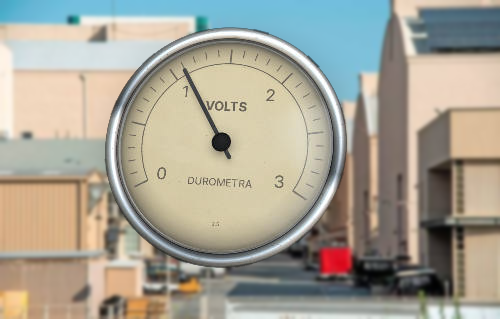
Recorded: 1.1; V
